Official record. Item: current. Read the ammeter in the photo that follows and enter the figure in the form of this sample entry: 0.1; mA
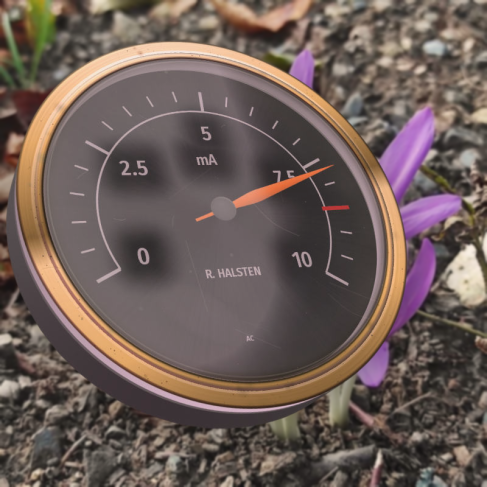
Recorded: 7.75; mA
